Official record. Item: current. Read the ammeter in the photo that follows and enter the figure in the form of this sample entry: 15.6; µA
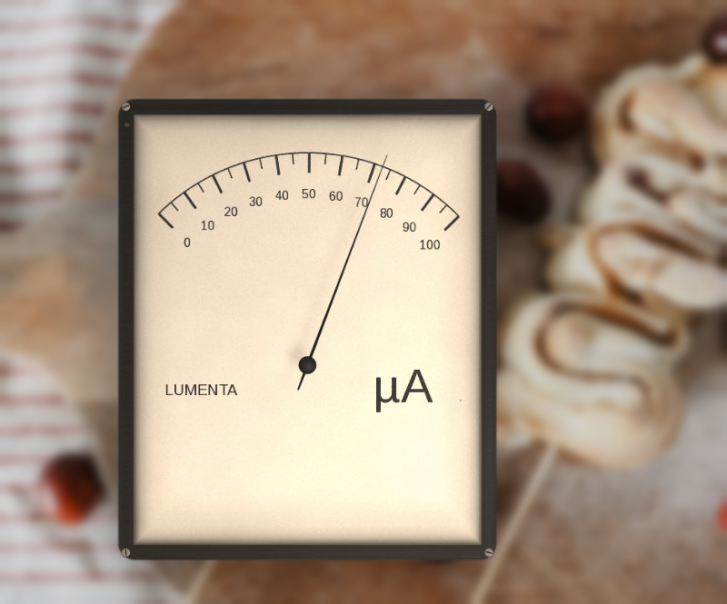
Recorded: 72.5; µA
